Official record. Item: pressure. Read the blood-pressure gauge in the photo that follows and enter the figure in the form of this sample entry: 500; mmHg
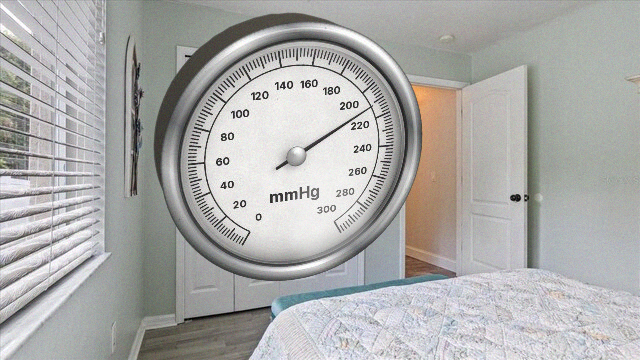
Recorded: 210; mmHg
